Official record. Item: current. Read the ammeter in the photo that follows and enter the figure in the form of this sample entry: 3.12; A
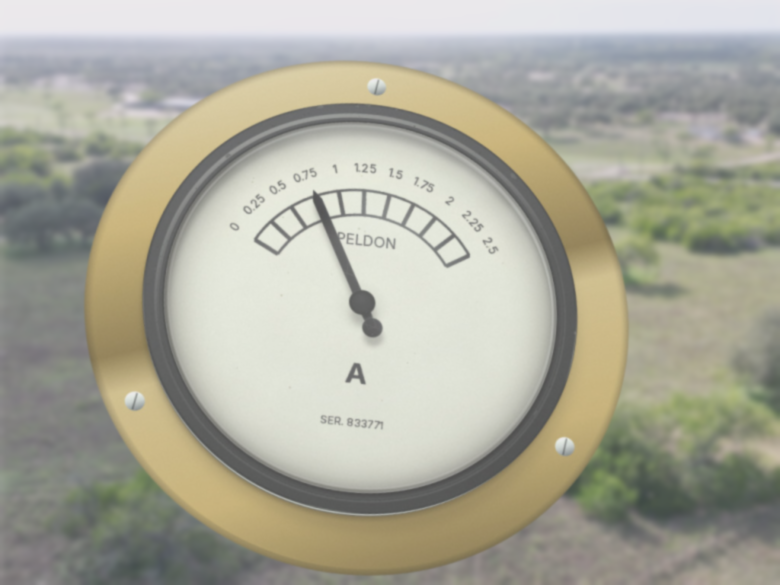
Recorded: 0.75; A
